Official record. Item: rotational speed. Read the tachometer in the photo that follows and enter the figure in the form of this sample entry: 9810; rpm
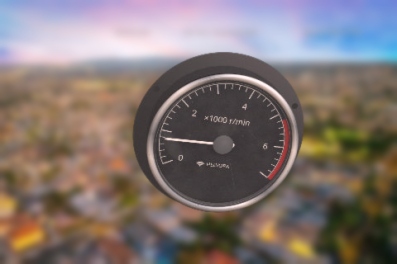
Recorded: 800; rpm
